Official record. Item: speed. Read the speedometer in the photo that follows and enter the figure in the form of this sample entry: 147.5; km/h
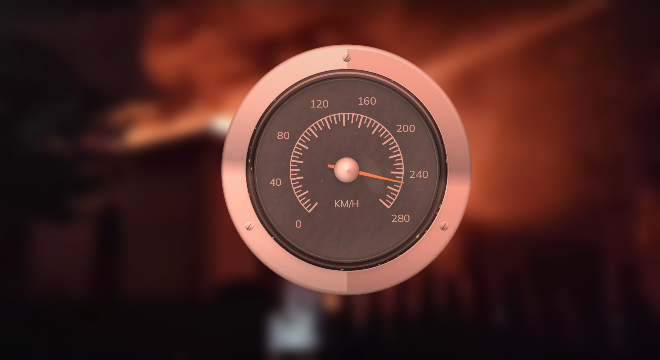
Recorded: 250; km/h
